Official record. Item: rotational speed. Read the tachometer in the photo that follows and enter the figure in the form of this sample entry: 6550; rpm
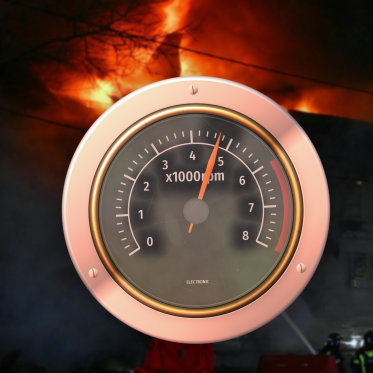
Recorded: 4700; rpm
